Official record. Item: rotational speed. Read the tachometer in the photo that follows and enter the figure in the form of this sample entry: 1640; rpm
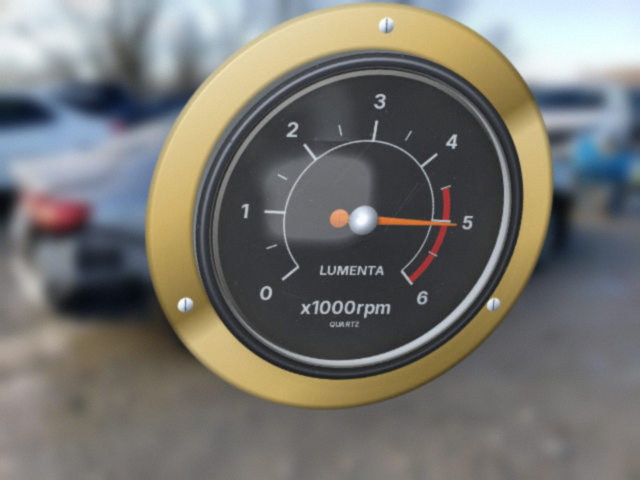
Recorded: 5000; rpm
